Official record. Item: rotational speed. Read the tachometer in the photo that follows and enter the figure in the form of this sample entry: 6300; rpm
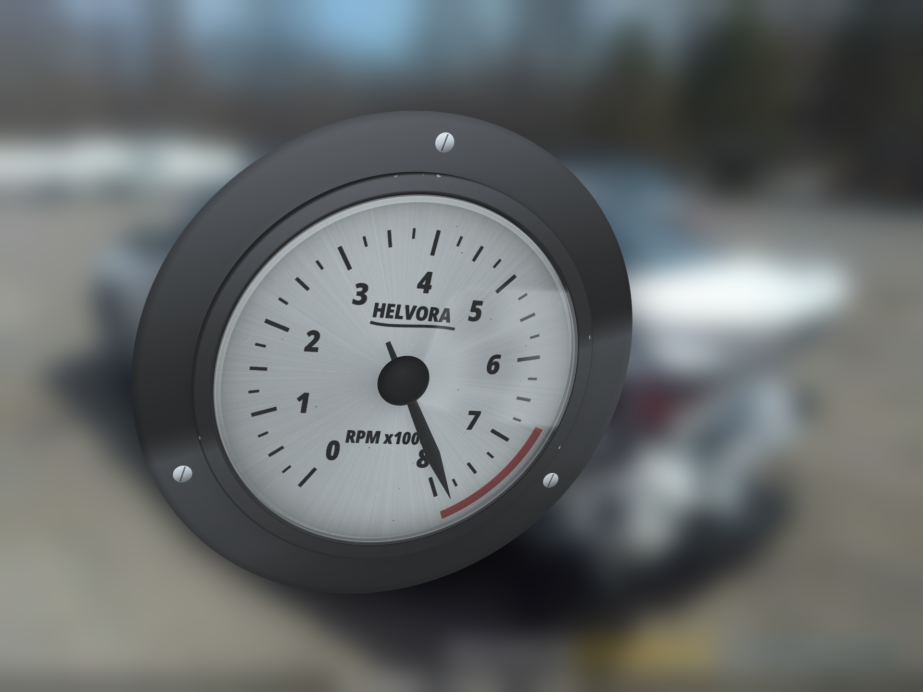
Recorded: 7875; rpm
